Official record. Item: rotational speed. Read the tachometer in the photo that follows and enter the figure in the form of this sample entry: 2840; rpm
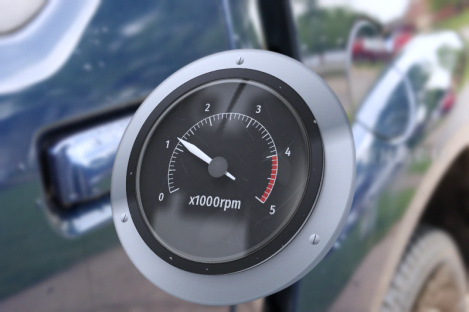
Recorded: 1200; rpm
